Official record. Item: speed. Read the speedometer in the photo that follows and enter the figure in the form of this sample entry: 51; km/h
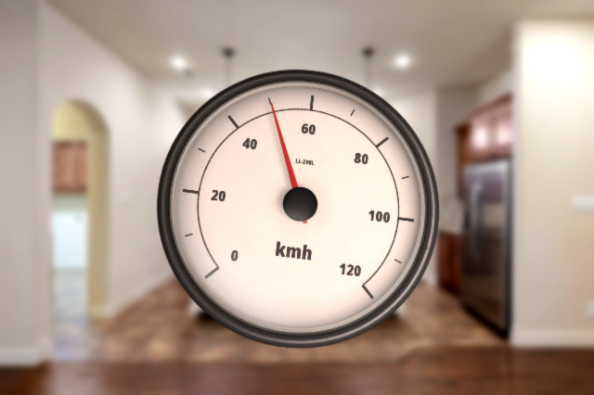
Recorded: 50; km/h
